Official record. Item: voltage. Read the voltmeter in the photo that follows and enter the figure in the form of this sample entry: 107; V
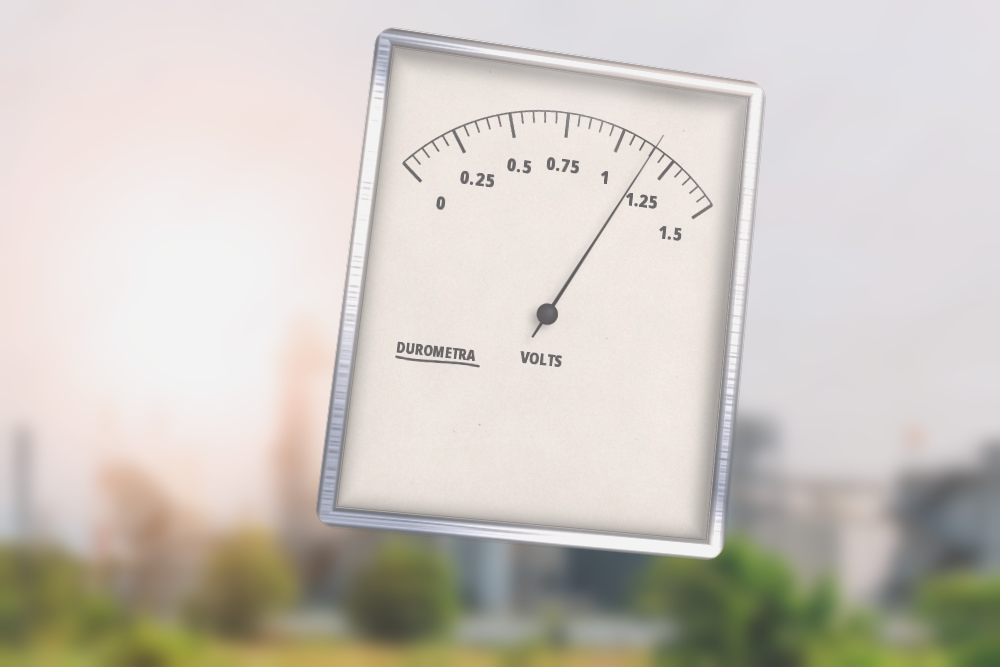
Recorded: 1.15; V
